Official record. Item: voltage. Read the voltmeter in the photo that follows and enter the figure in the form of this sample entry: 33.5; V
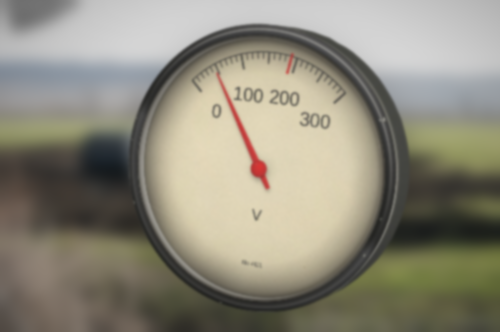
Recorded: 50; V
